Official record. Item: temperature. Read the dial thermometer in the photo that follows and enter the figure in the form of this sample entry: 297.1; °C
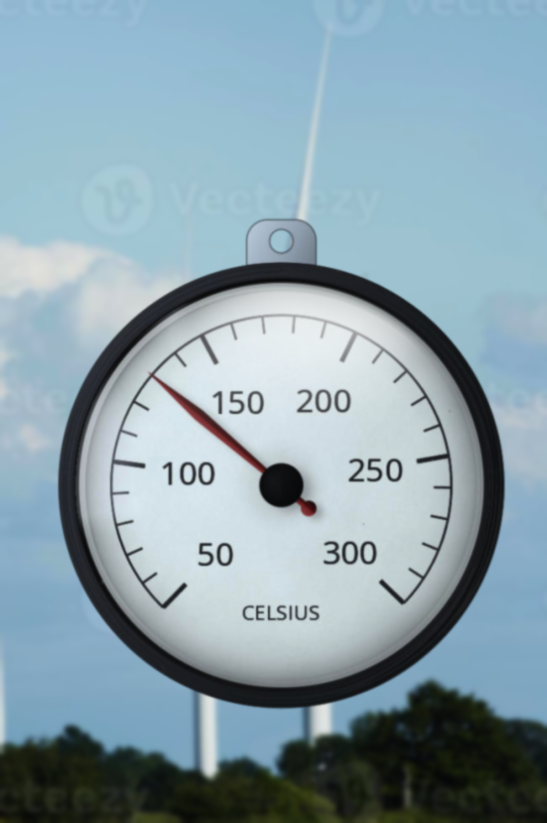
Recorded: 130; °C
